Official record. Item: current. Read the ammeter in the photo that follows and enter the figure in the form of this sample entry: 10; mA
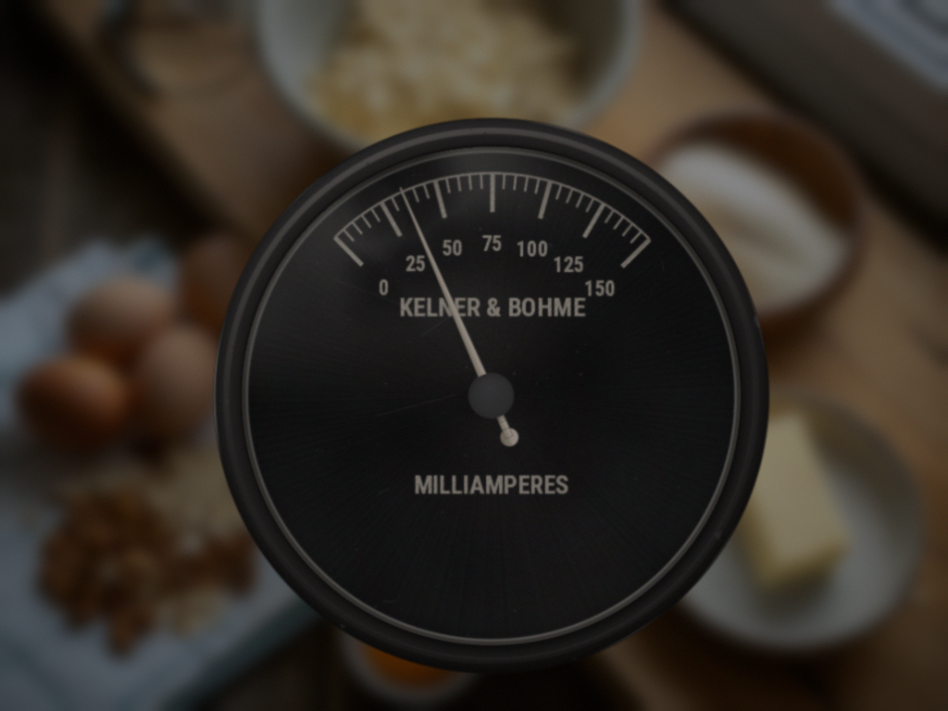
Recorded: 35; mA
